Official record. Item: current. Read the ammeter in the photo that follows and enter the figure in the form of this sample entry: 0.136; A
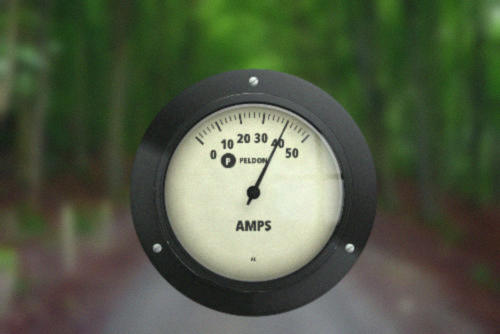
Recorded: 40; A
